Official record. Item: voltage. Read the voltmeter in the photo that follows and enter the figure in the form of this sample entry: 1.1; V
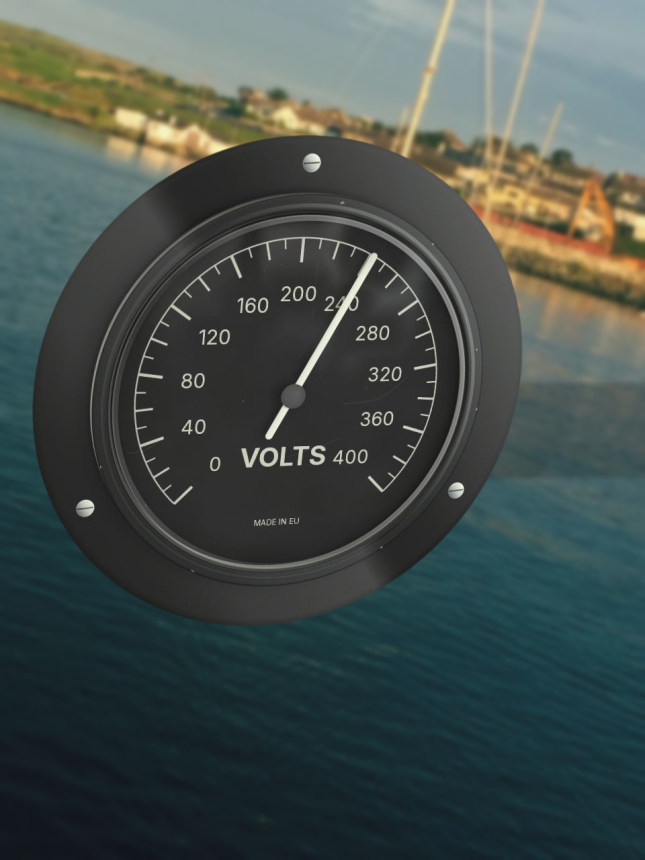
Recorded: 240; V
